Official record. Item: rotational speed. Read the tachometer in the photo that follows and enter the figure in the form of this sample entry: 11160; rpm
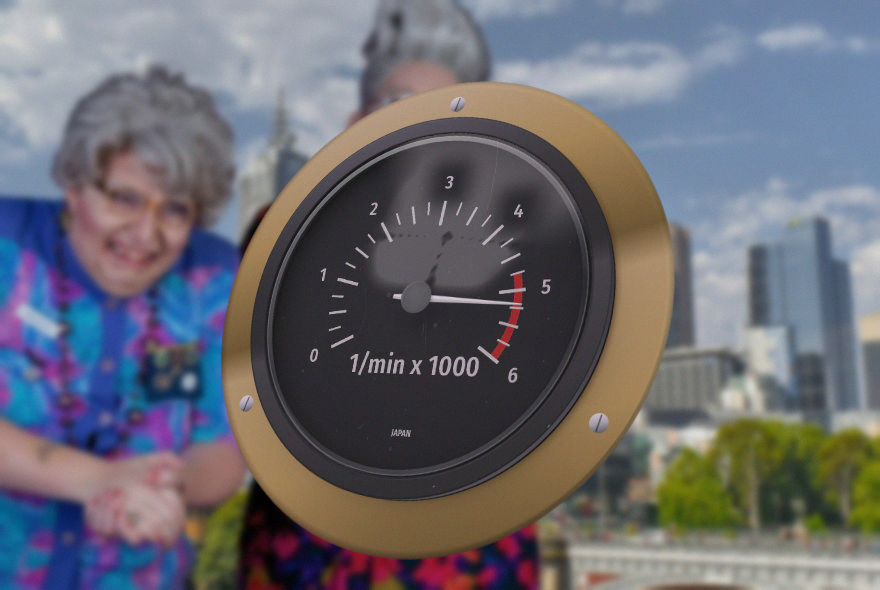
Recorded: 5250; rpm
